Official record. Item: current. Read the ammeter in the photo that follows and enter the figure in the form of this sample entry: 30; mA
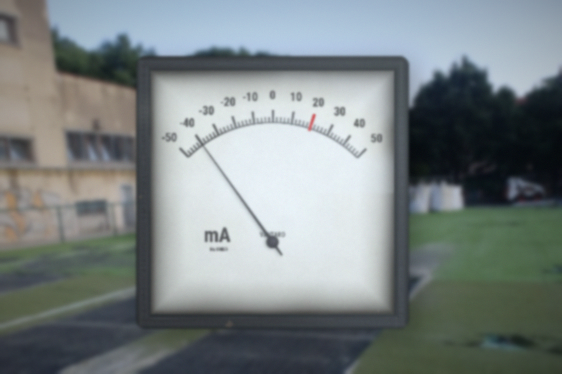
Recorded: -40; mA
